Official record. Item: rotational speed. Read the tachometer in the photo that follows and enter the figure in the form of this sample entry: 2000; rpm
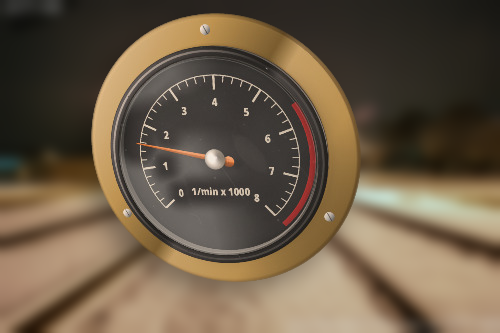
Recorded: 1600; rpm
